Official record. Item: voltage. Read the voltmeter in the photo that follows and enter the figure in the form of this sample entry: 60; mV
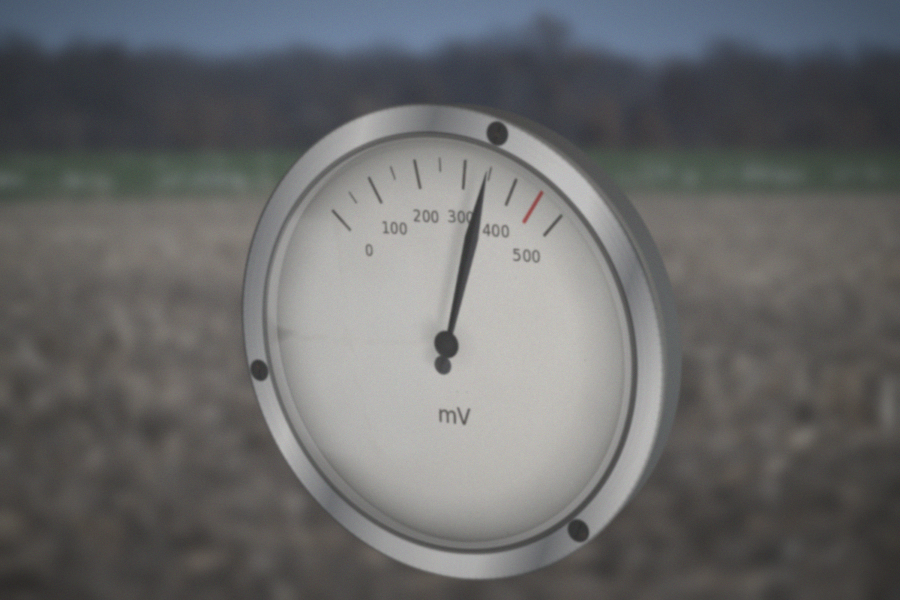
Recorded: 350; mV
